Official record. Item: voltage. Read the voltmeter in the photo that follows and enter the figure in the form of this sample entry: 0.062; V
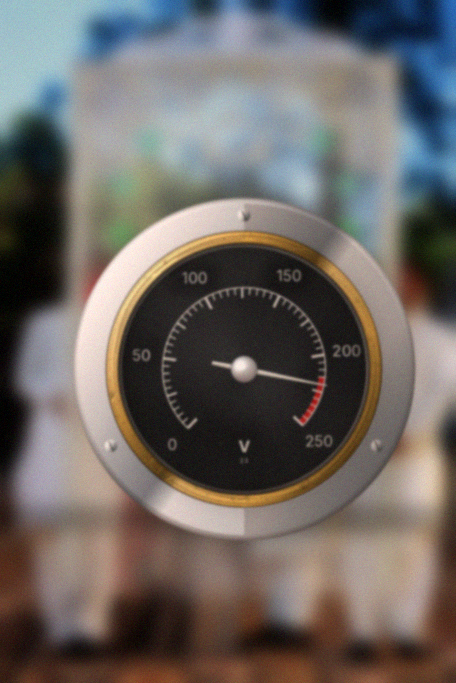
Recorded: 220; V
